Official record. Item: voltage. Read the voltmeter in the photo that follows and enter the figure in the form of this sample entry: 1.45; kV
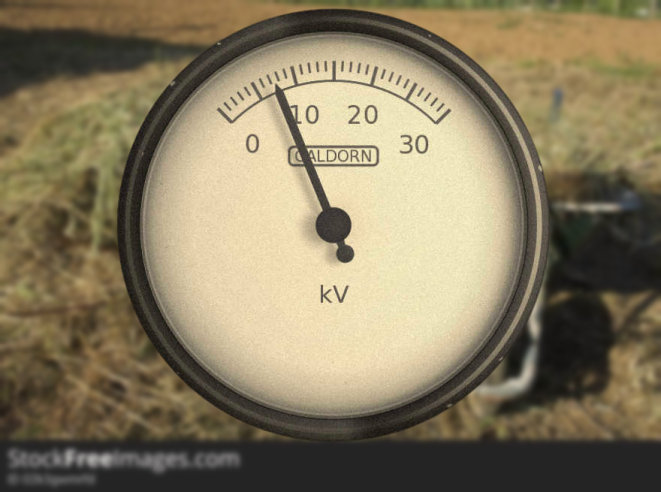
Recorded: 7.5; kV
